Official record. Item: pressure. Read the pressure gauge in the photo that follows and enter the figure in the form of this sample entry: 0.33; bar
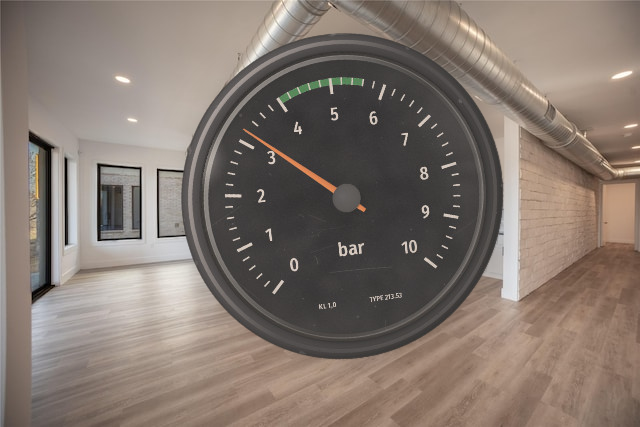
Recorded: 3.2; bar
